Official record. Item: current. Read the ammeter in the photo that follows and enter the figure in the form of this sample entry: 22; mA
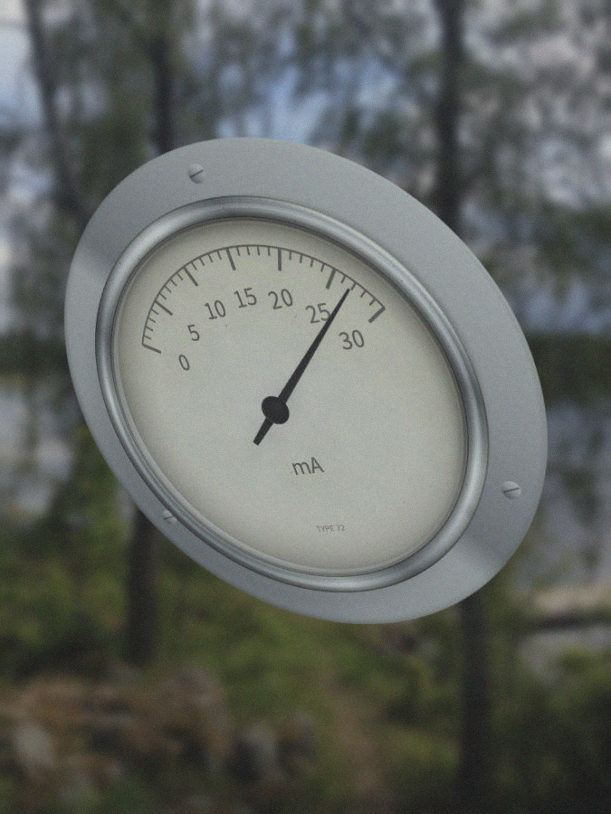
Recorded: 27; mA
